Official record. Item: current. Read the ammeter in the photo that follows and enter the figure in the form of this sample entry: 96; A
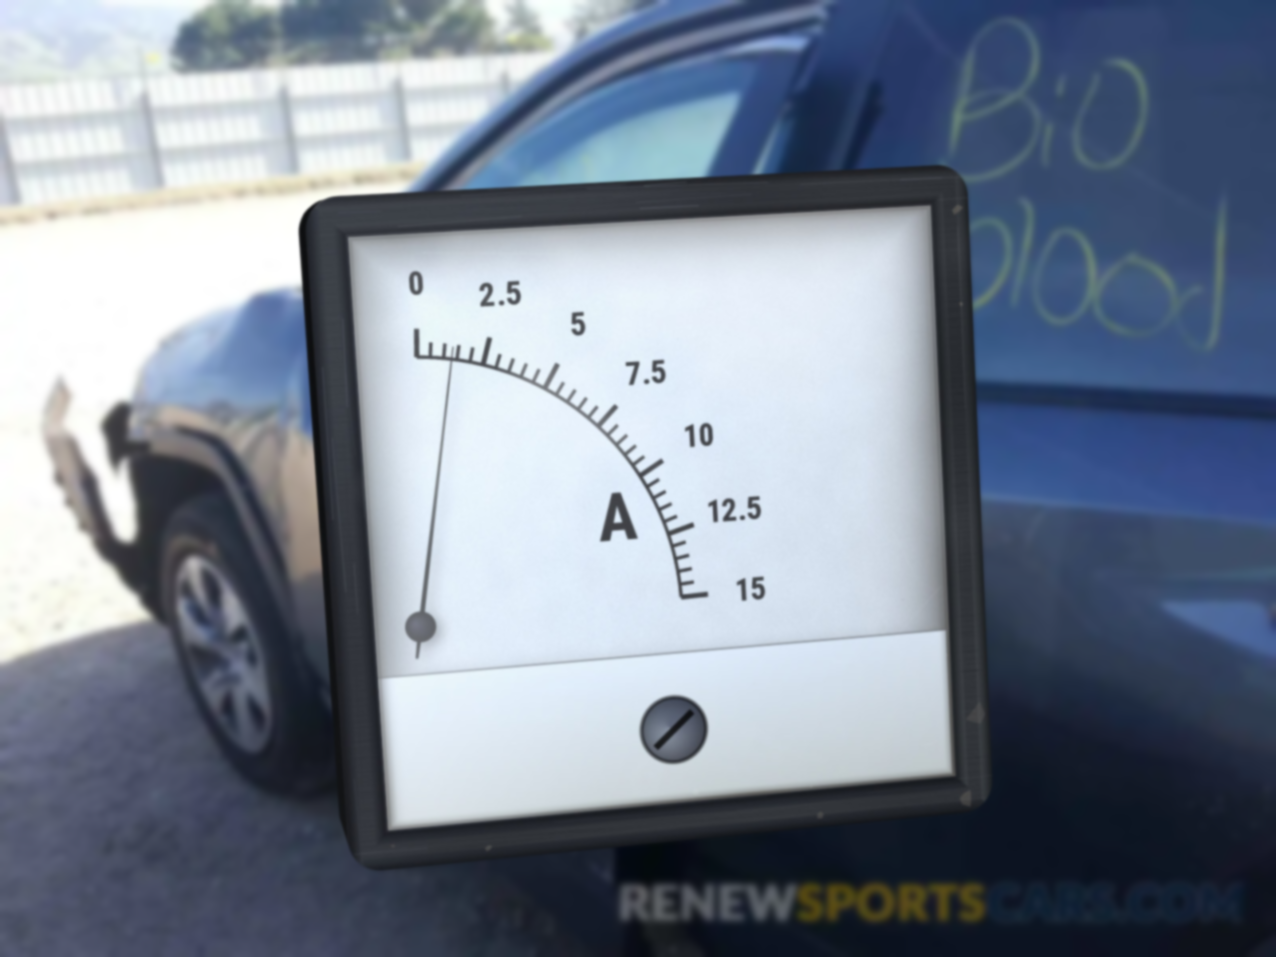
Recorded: 1.25; A
